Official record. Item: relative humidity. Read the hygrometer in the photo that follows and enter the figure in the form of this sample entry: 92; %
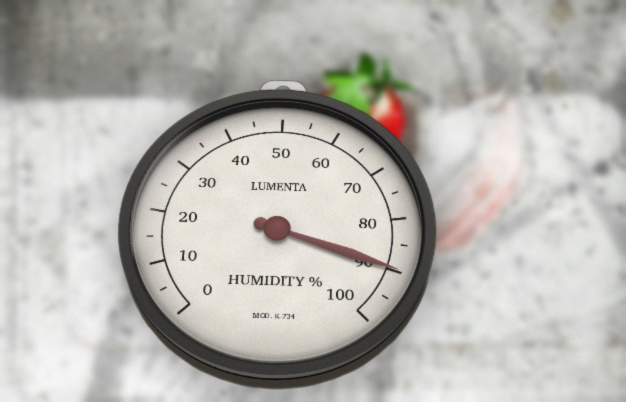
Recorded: 90; %
